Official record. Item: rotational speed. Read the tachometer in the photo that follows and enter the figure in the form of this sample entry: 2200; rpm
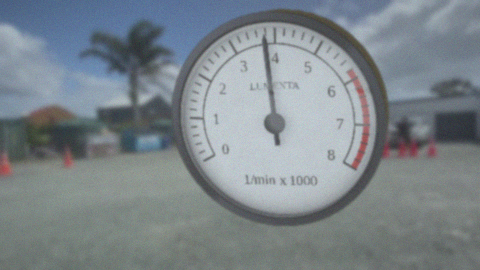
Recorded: 3800; rpm
